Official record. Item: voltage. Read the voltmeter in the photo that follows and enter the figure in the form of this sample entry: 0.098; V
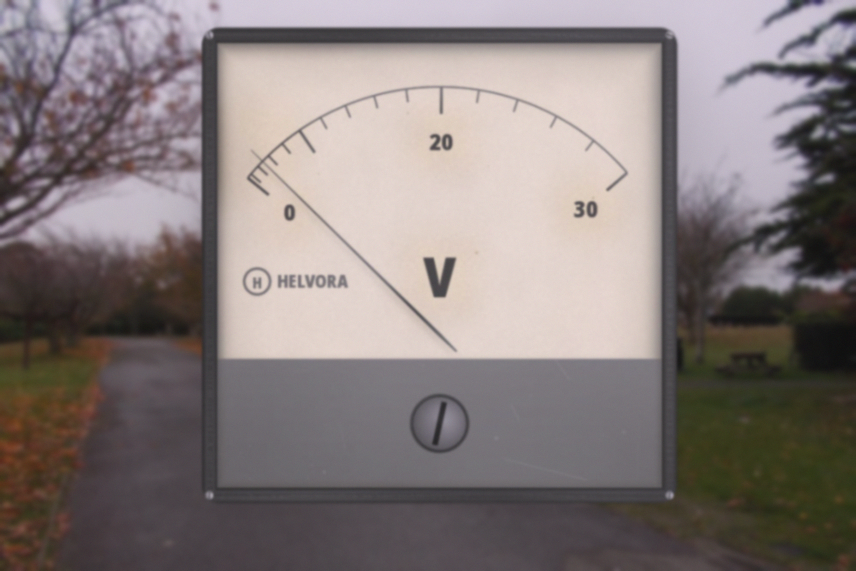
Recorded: 5; V
